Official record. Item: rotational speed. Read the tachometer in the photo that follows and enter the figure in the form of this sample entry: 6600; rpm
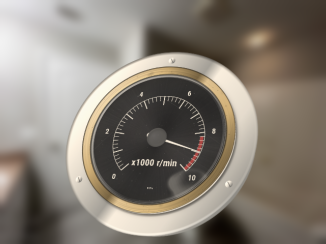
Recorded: 9000; rpm
